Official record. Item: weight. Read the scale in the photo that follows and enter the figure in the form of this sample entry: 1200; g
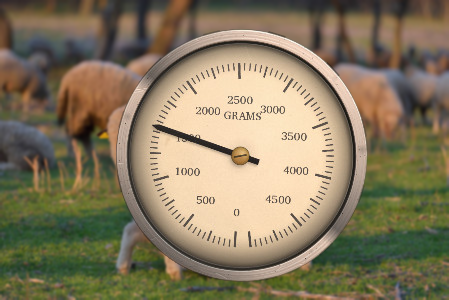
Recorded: 1500; g
